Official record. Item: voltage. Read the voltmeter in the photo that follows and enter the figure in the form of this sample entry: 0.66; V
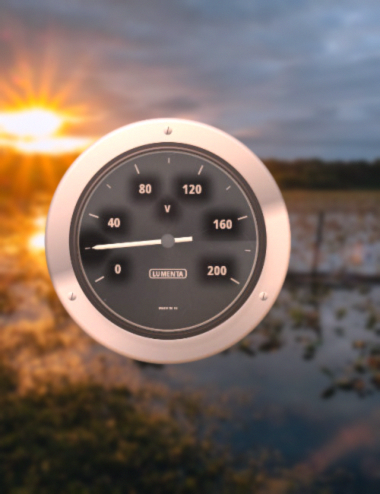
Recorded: 20; V
